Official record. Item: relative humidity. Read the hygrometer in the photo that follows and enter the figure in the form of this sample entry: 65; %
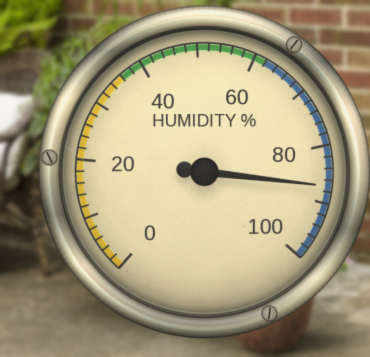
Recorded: 87; %
